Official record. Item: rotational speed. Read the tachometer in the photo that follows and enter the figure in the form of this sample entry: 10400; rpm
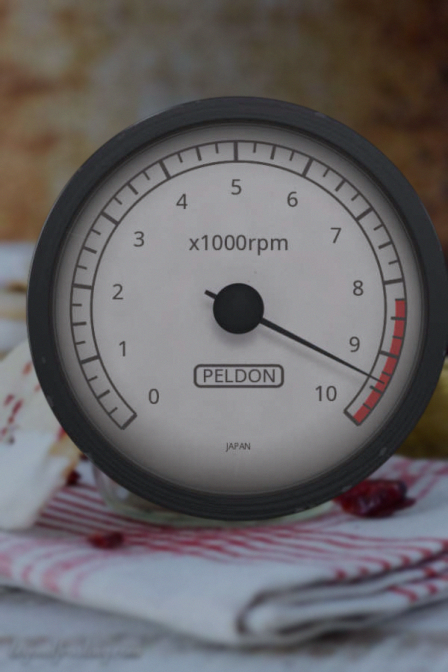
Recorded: 9375; rpm
